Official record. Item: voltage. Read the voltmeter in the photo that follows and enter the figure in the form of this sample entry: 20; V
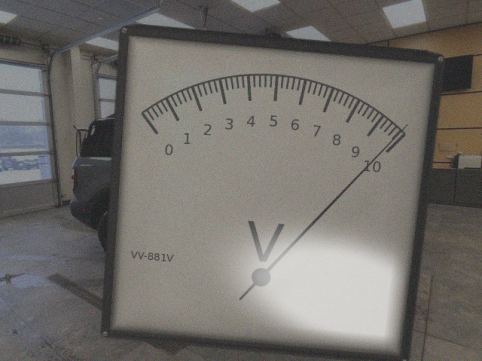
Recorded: 9.8; V
